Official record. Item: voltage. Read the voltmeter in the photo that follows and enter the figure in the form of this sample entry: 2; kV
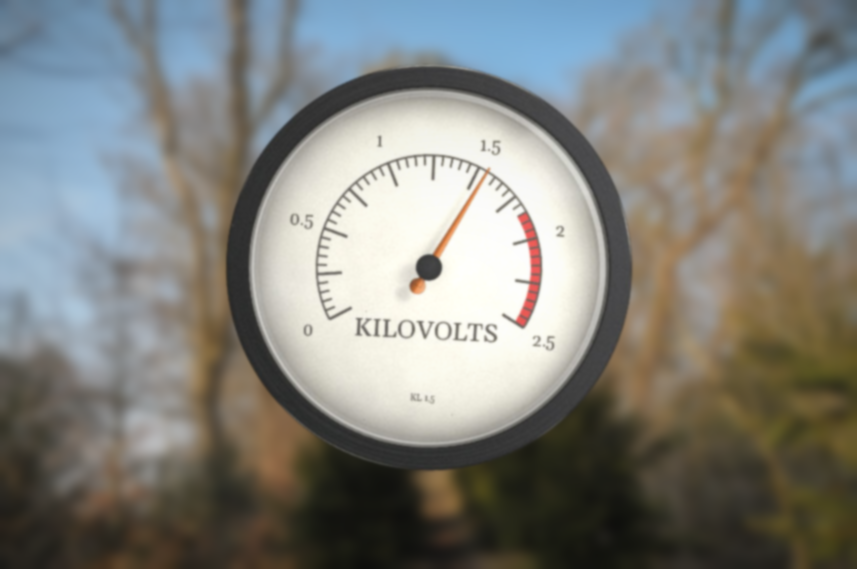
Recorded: 1.55; kV
